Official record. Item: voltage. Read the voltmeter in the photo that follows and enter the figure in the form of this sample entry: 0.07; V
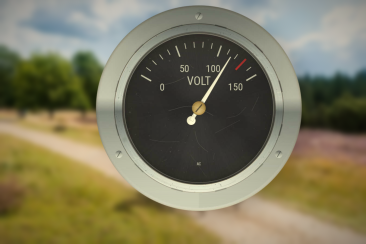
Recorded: 115; V
